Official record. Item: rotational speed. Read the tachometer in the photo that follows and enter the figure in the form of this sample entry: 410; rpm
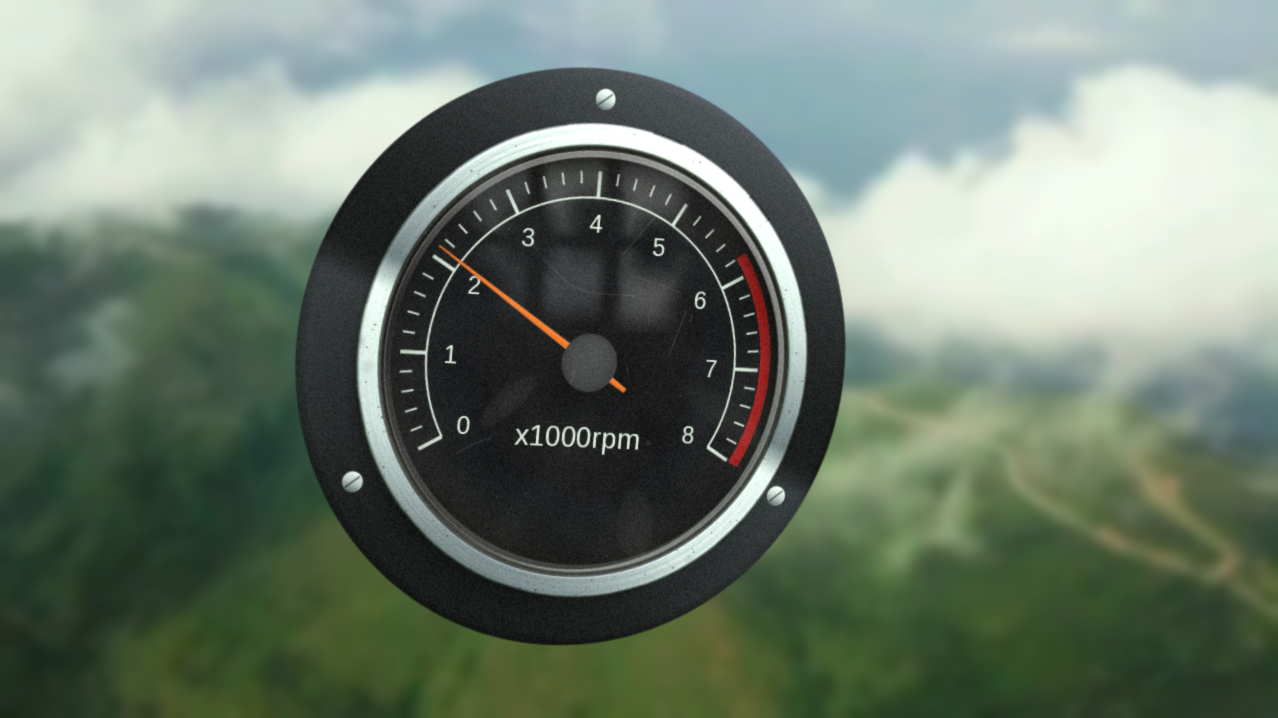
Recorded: 2100; rpm
